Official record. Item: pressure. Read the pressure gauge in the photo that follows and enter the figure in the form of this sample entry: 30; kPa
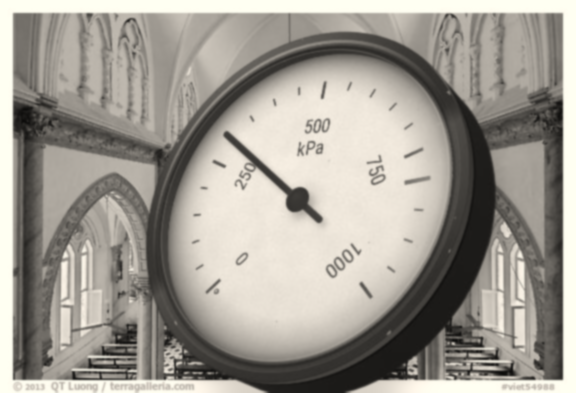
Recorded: 300; kPa
